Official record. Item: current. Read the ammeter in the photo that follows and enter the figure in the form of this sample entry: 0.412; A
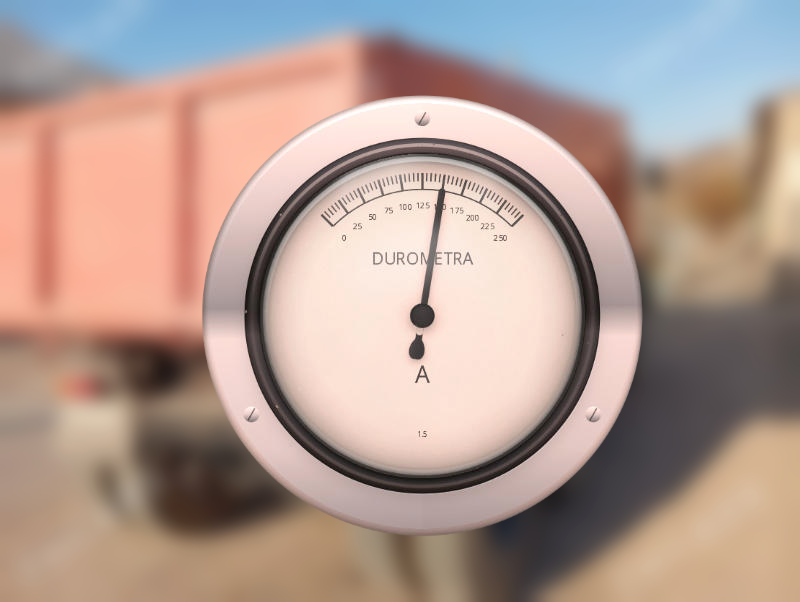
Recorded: 150; A
